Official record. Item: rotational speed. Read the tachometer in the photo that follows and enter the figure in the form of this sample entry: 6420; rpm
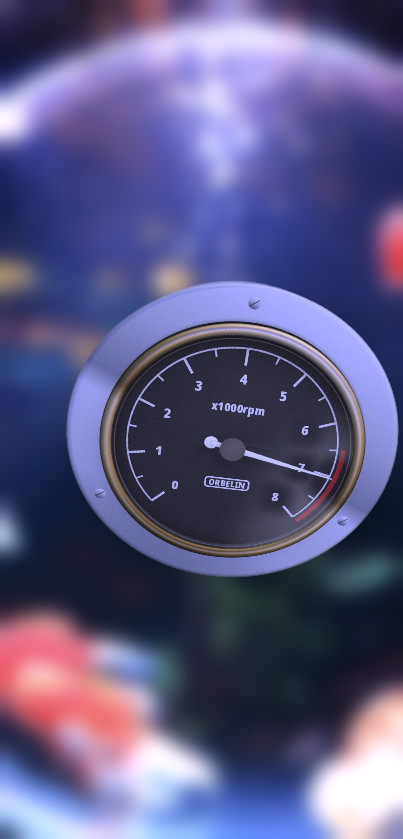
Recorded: 7000; rpm
